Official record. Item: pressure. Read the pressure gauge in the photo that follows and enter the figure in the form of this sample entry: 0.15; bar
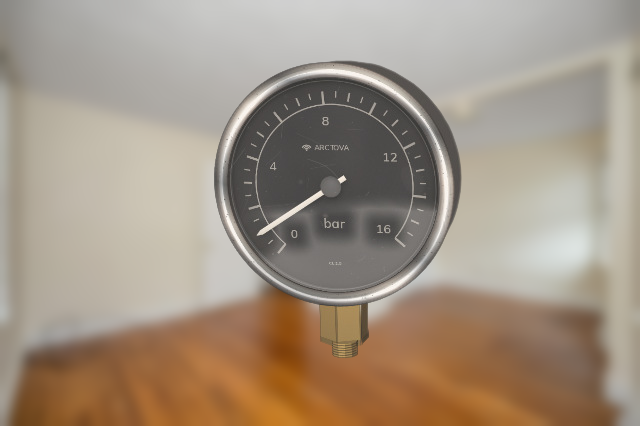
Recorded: 1; bar
